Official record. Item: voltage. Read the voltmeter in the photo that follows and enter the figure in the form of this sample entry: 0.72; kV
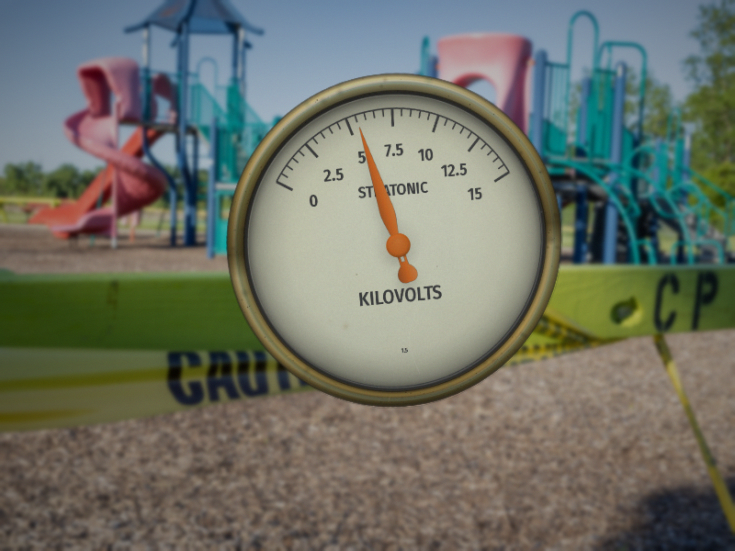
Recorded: 5.5; kV
